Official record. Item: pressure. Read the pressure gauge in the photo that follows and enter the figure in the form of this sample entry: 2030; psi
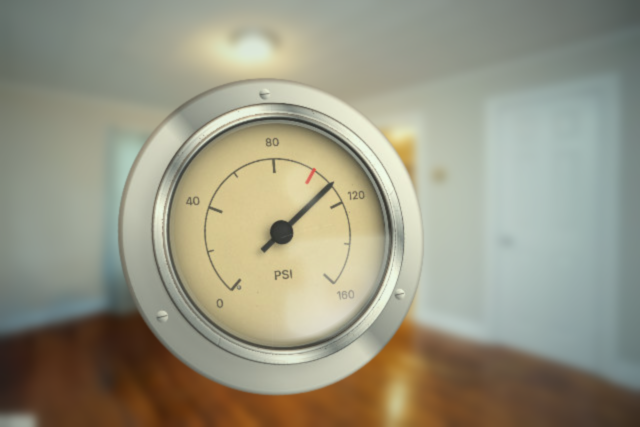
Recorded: 110; psi
